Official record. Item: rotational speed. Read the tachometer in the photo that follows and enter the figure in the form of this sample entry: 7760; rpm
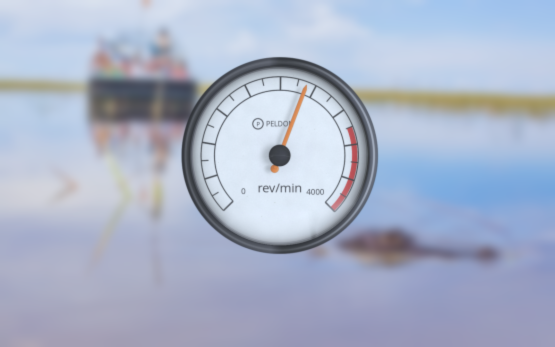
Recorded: 2300; rpm
